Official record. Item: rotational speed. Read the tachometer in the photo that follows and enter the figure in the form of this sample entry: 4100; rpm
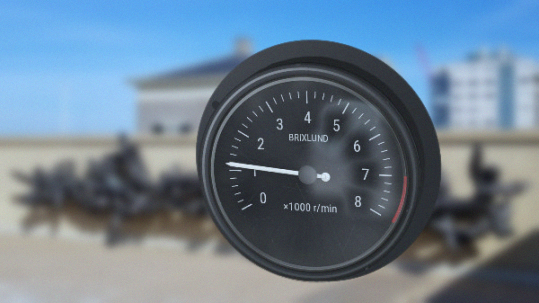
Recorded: 1200; rpm
